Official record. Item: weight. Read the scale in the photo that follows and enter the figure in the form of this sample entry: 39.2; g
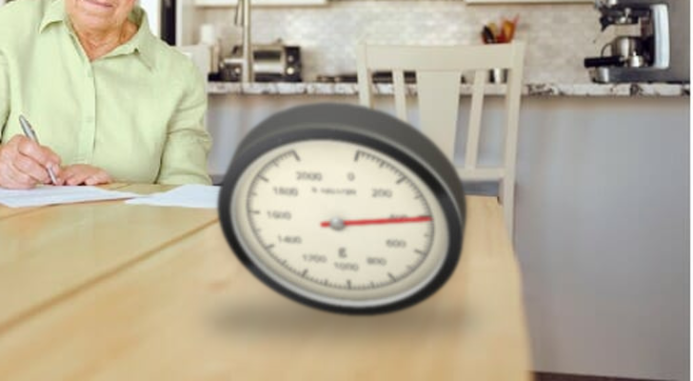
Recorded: 400; g
